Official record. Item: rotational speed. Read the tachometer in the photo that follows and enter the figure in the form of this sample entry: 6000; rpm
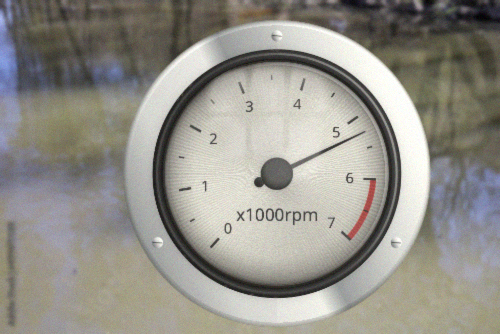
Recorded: 5250; rpm
